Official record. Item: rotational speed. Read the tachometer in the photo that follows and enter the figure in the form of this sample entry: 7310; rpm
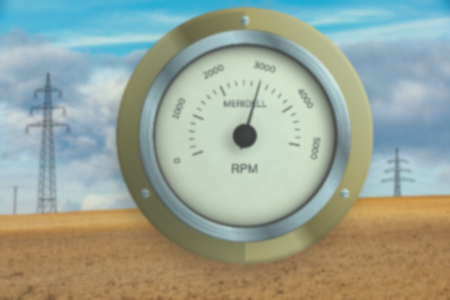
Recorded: 3000; rpm
